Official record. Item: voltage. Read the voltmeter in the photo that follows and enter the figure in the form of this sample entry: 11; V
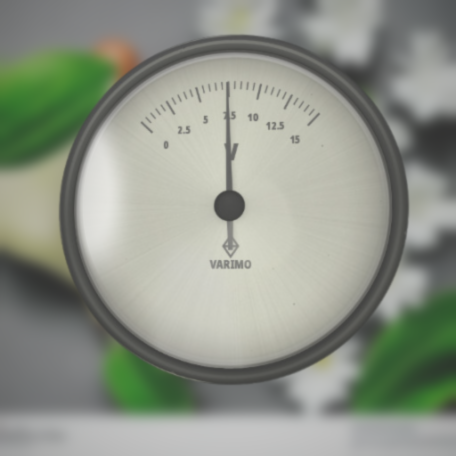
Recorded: 7.5; V
